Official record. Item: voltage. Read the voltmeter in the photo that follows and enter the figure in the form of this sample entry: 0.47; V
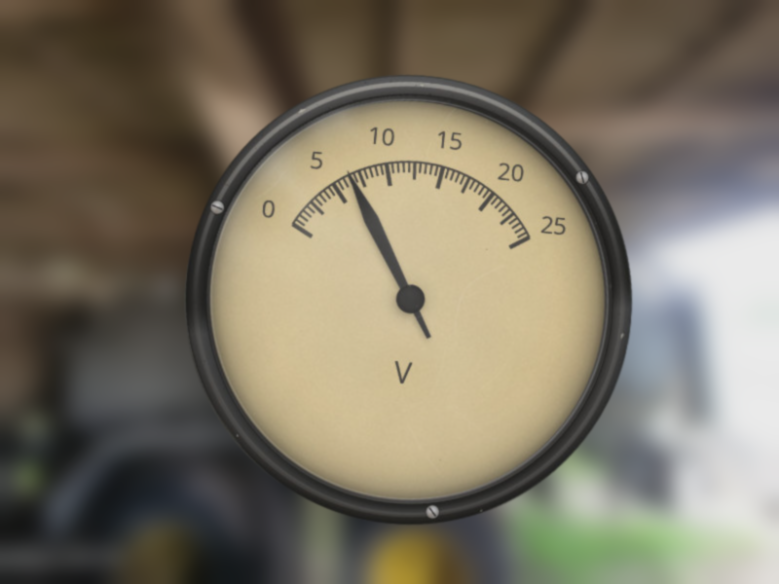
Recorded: 6.5; V
